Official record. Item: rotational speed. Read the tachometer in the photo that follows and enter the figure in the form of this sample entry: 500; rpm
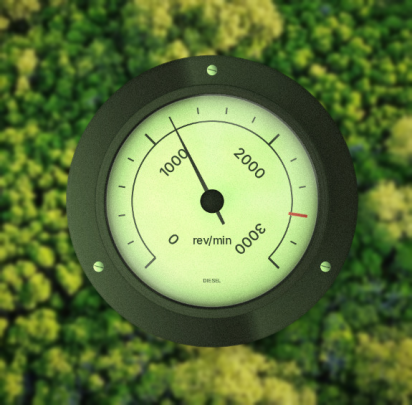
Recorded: 1200; rpm
